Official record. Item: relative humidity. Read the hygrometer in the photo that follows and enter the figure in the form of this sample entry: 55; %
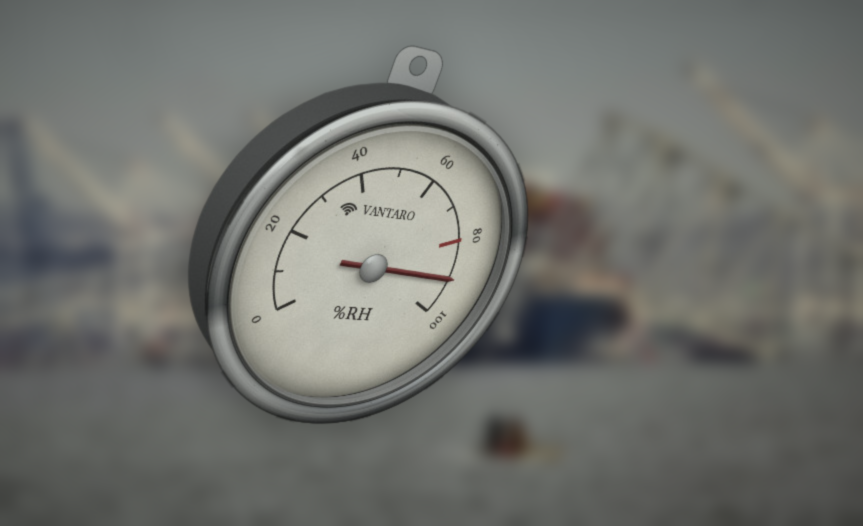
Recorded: 90; %
